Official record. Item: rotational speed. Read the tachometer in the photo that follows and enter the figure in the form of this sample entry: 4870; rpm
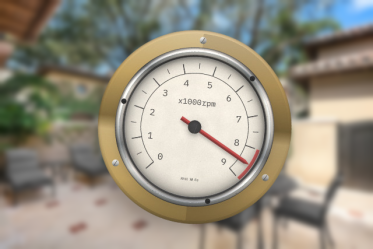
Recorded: 8500; rpm
